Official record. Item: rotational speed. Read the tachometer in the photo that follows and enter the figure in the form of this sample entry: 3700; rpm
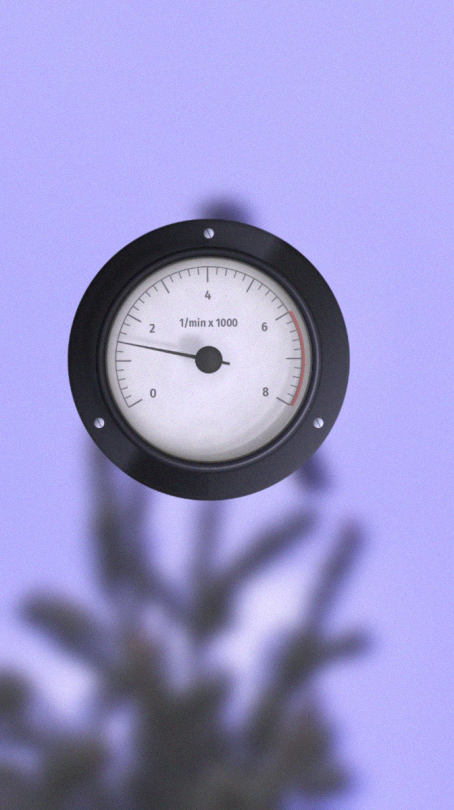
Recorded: 1400; rpm
